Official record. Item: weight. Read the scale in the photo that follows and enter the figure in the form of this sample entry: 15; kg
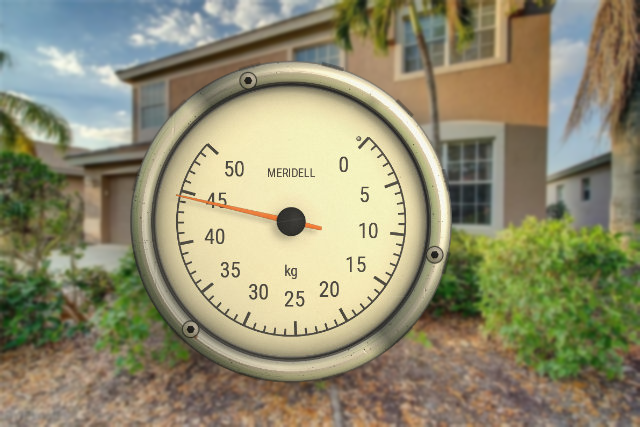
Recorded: 44.5; kg
